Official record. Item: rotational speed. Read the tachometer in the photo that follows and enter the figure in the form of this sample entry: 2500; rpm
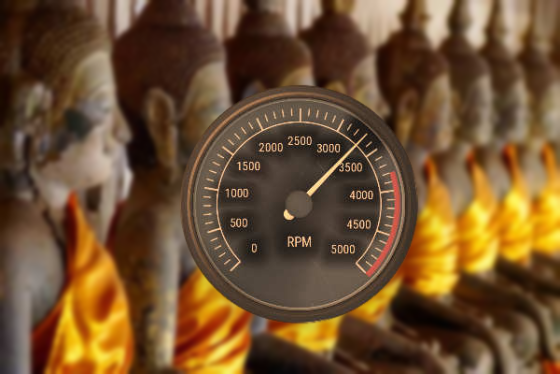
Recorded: 3300; rpm
